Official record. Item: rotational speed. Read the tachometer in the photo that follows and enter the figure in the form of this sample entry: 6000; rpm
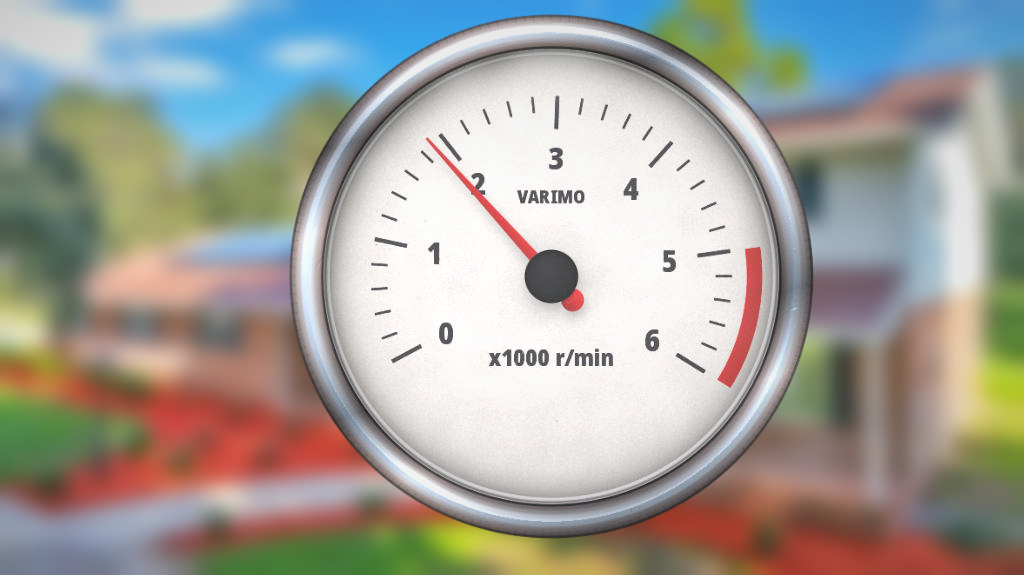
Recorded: 1900; rpm
